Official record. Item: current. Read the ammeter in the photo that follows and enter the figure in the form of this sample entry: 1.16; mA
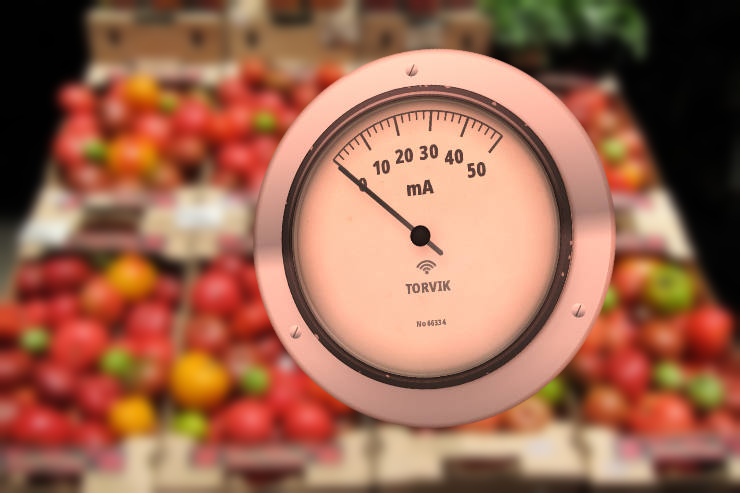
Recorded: 0; mA
